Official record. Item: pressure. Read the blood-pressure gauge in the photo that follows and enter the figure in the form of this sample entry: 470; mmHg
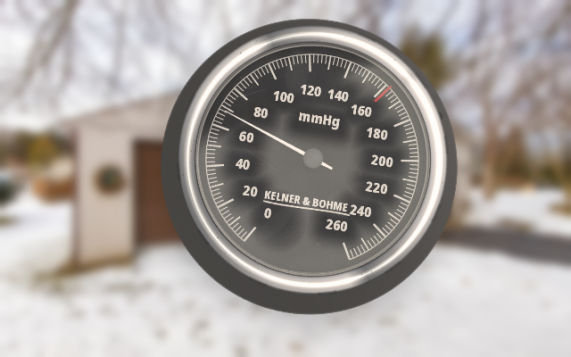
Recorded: 68; mmHg
